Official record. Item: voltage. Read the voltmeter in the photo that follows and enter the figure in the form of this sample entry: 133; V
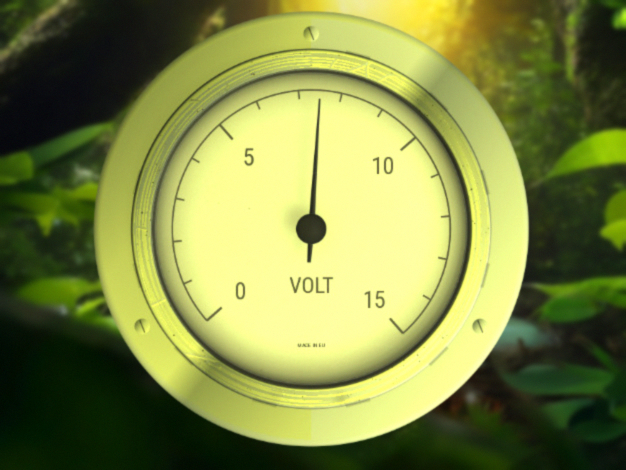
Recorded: 7.5; V
